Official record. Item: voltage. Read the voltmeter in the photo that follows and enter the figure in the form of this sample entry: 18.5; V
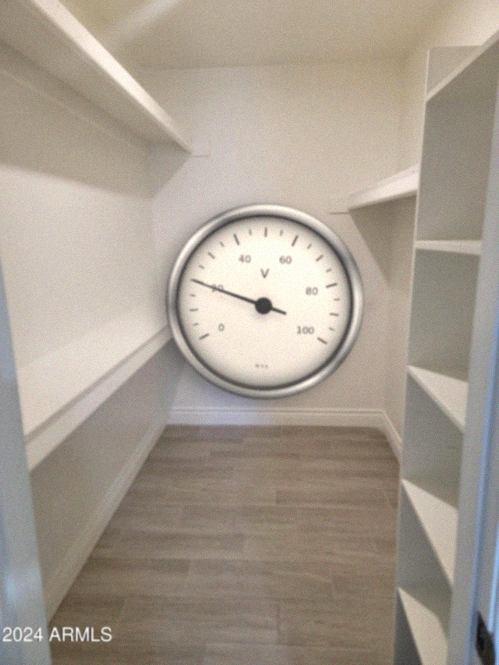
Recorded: 20; V
